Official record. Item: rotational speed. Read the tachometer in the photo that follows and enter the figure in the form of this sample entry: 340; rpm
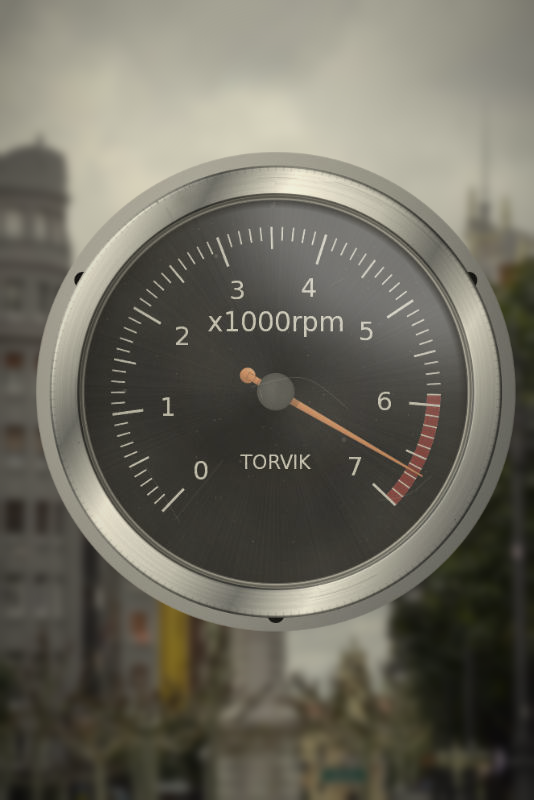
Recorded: 6650; rpm
